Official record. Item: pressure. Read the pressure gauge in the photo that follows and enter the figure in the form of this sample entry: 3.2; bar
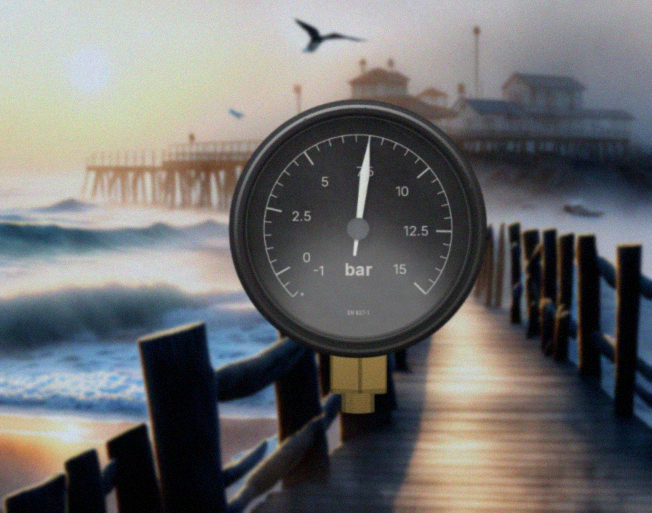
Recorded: 7.5; bar
